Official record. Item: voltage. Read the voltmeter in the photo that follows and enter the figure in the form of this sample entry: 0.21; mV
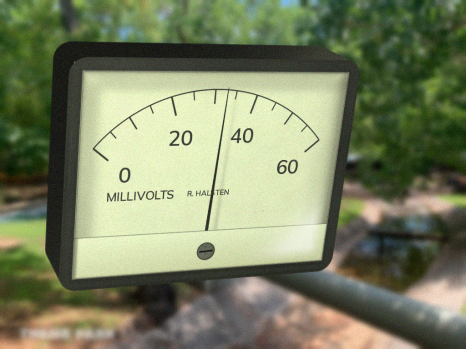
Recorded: 32.5; mV
